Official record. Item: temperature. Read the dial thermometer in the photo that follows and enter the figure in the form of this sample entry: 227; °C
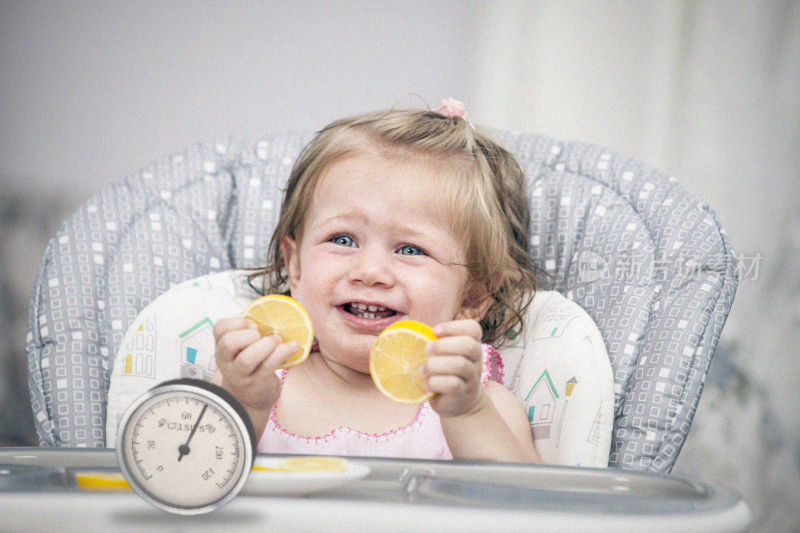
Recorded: 70; °C
